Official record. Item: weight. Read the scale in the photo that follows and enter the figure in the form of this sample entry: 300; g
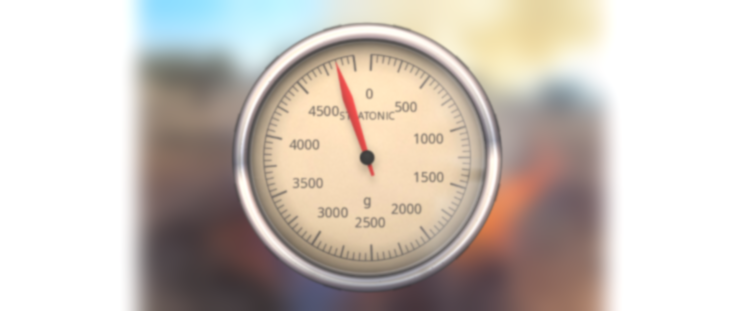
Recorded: 4850; g
